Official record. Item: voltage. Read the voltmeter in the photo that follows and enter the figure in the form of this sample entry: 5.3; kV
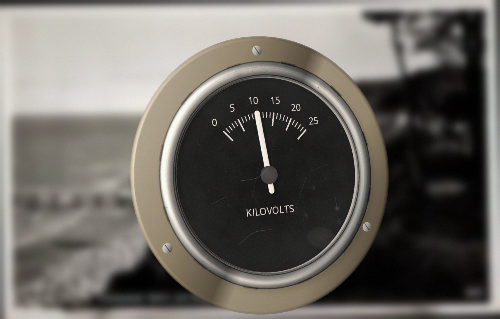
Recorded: 10; kV
